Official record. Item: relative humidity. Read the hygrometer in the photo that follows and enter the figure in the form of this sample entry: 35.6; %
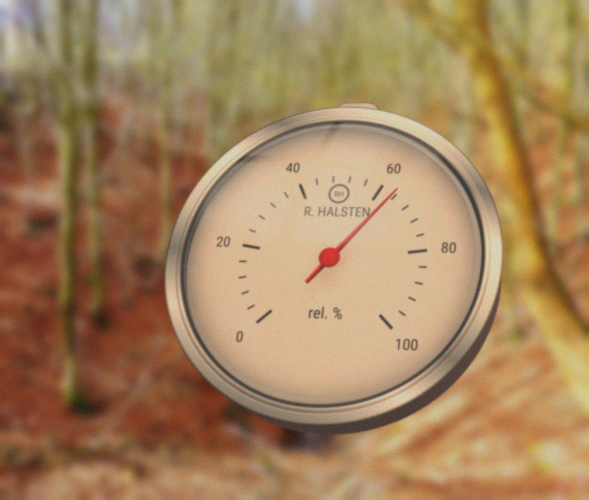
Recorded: 64; %
